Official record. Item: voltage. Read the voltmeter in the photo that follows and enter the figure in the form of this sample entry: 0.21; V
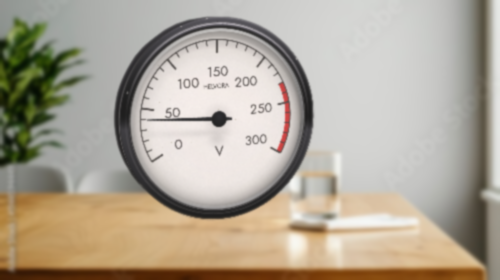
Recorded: 40; V
